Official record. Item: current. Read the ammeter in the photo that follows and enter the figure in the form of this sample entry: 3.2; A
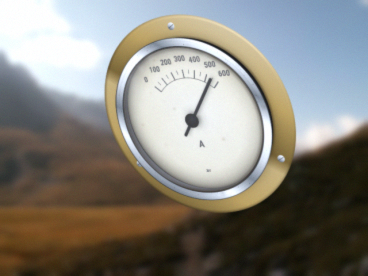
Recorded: 550; A
